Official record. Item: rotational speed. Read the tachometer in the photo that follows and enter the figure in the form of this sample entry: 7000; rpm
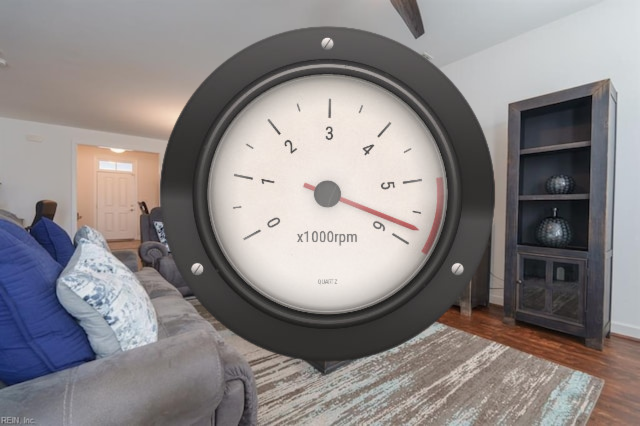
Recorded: 5750; rpm
